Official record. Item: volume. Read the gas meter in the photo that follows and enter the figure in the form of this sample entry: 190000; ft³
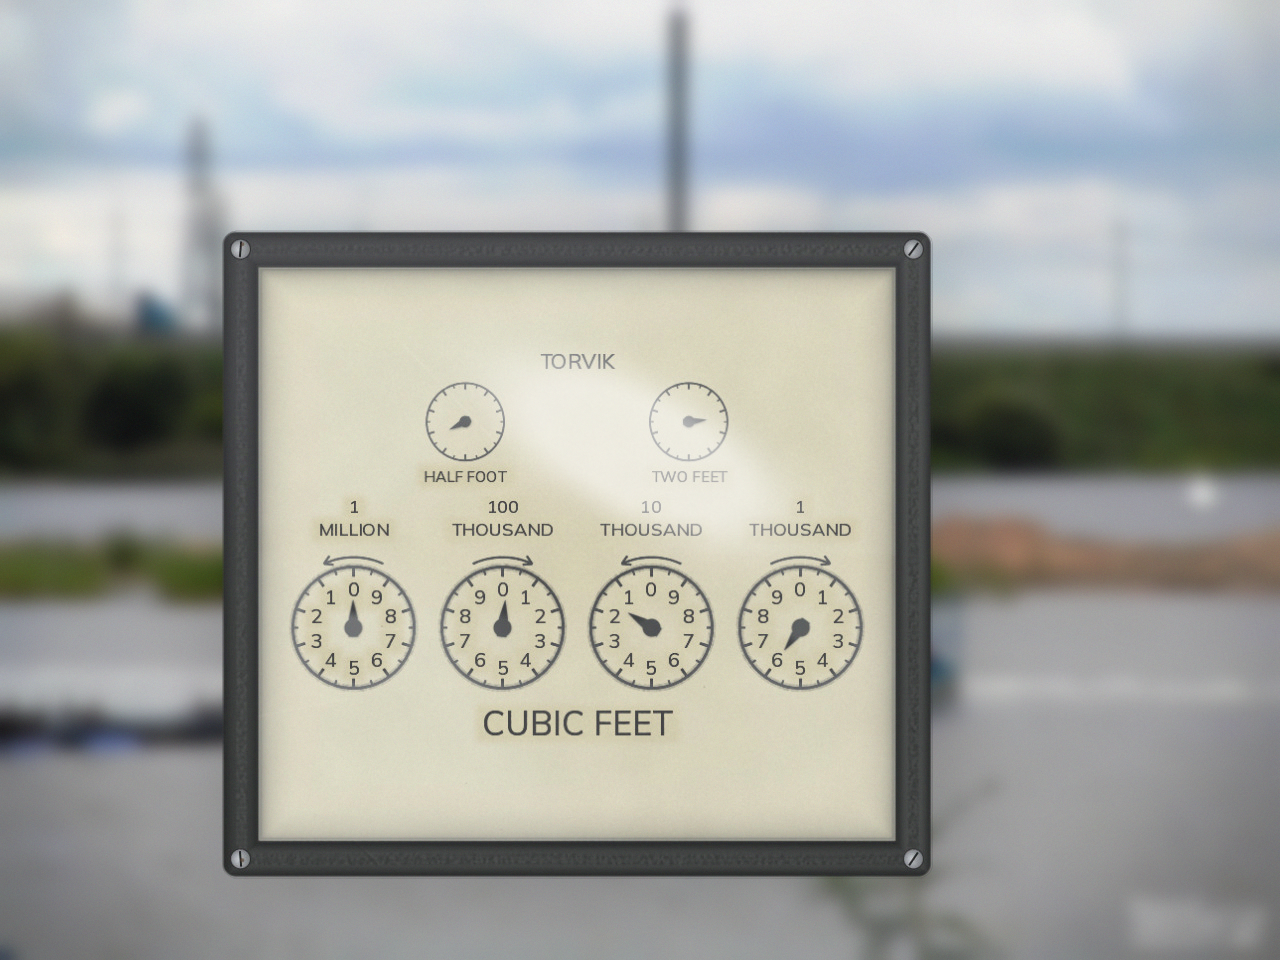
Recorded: 1600; ft³
